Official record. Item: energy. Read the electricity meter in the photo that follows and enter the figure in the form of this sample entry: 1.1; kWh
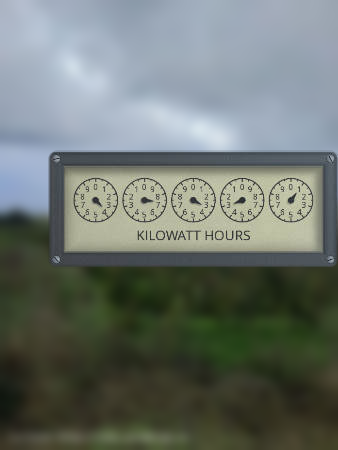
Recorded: 37331; kWh
